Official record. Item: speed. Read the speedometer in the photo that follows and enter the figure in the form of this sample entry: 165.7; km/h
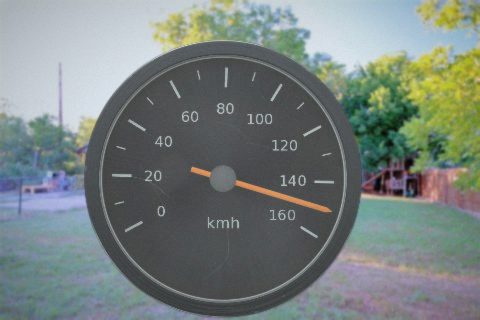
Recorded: 150; km/h
